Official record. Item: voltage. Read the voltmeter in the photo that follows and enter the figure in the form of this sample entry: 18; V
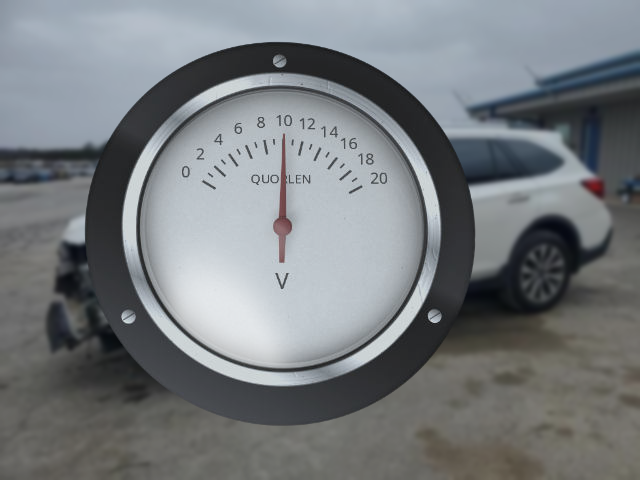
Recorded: 10; V
